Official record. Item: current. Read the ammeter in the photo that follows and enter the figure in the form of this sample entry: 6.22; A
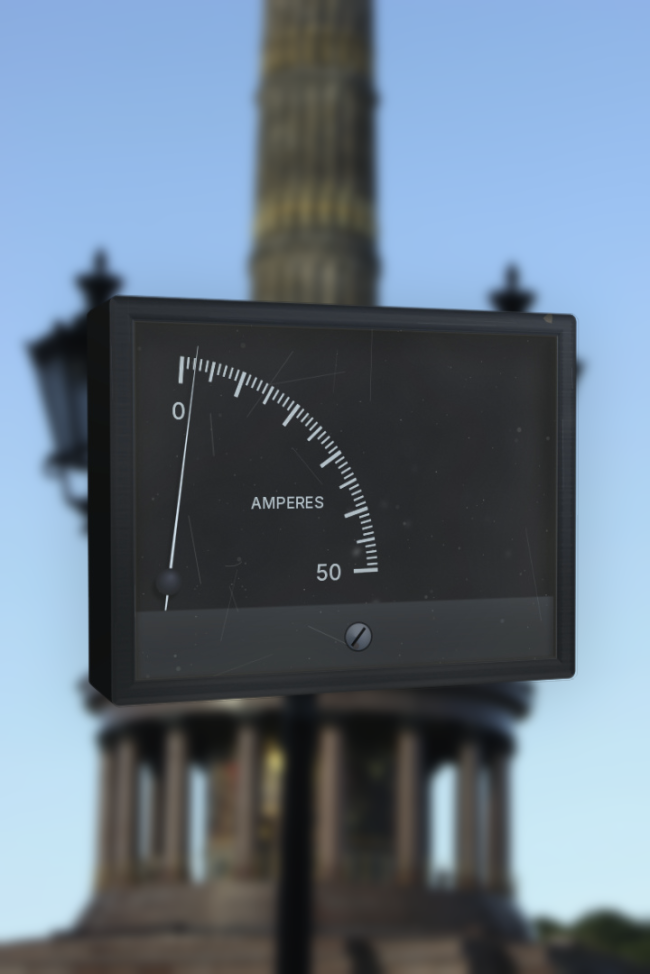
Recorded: 2; A
